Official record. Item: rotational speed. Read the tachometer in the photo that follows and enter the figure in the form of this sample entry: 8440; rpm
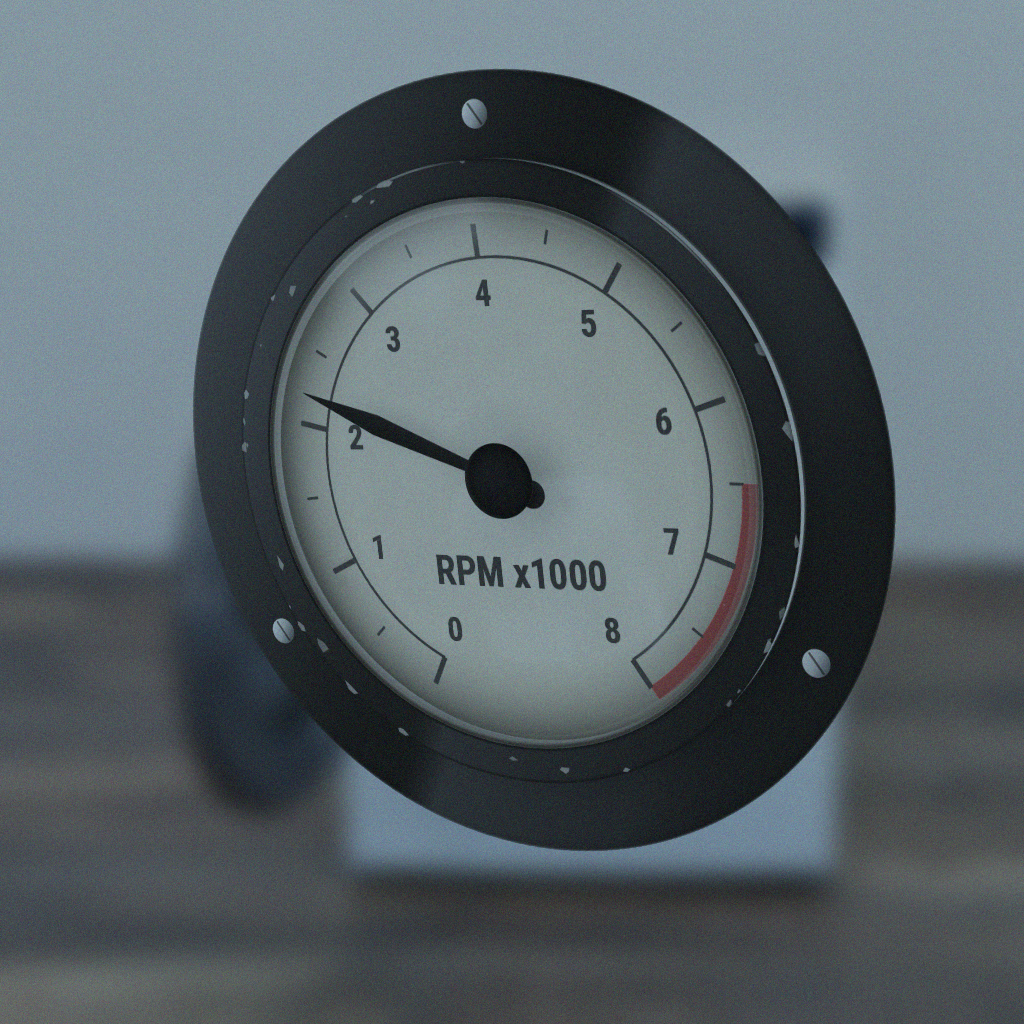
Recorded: 2250; rpm
